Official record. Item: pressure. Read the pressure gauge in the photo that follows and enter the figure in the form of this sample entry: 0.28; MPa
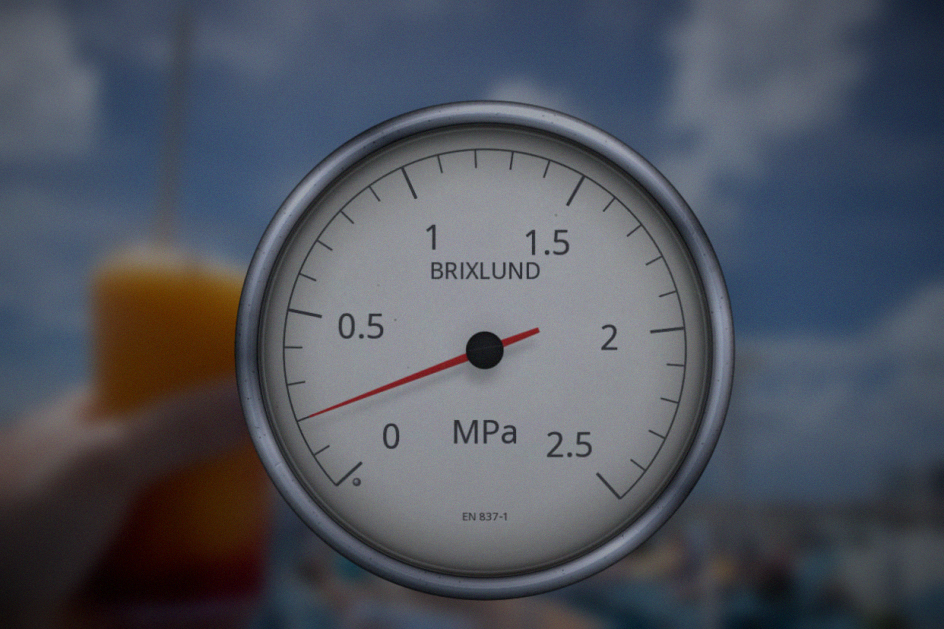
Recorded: 0.2; MPa
